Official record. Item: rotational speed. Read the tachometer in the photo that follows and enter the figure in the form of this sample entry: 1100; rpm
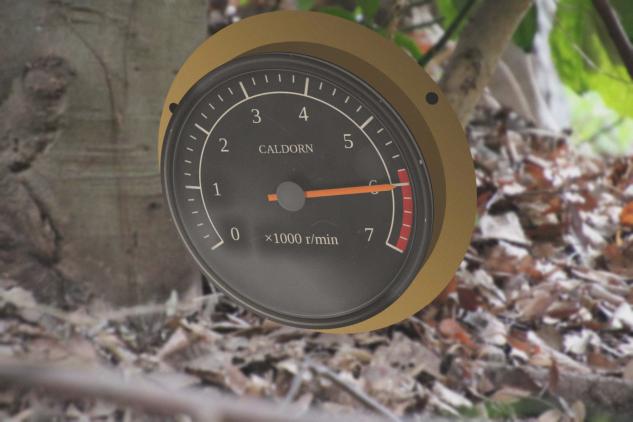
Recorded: 6000; rpm
